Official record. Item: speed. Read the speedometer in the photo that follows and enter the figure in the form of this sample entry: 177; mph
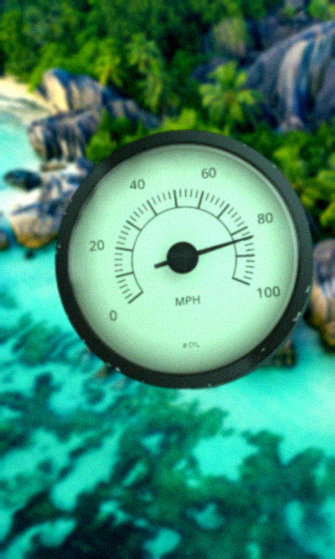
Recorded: 84; mph
